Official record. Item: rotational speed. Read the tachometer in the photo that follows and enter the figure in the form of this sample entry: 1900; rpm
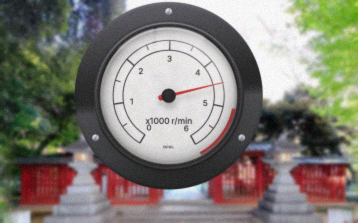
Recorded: 4500; rpm
